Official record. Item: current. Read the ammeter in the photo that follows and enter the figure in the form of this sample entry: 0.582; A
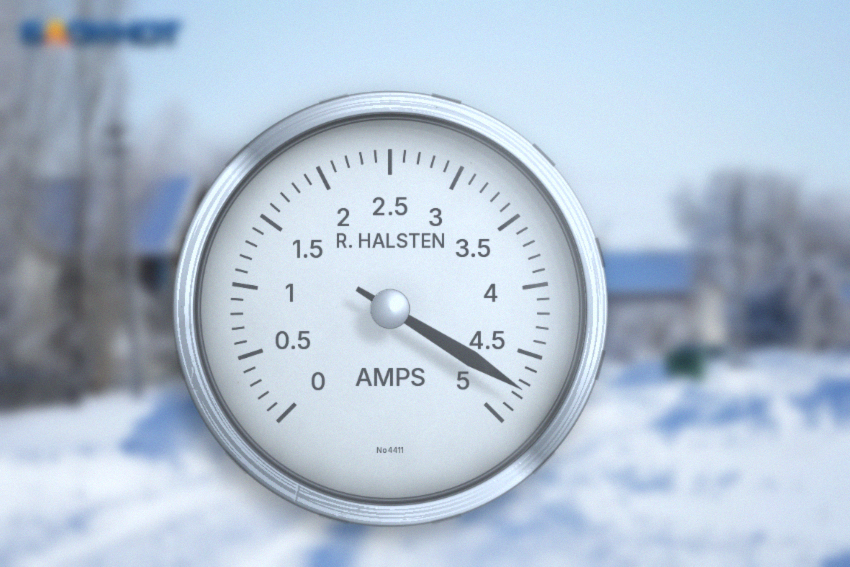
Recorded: 4.75; A
